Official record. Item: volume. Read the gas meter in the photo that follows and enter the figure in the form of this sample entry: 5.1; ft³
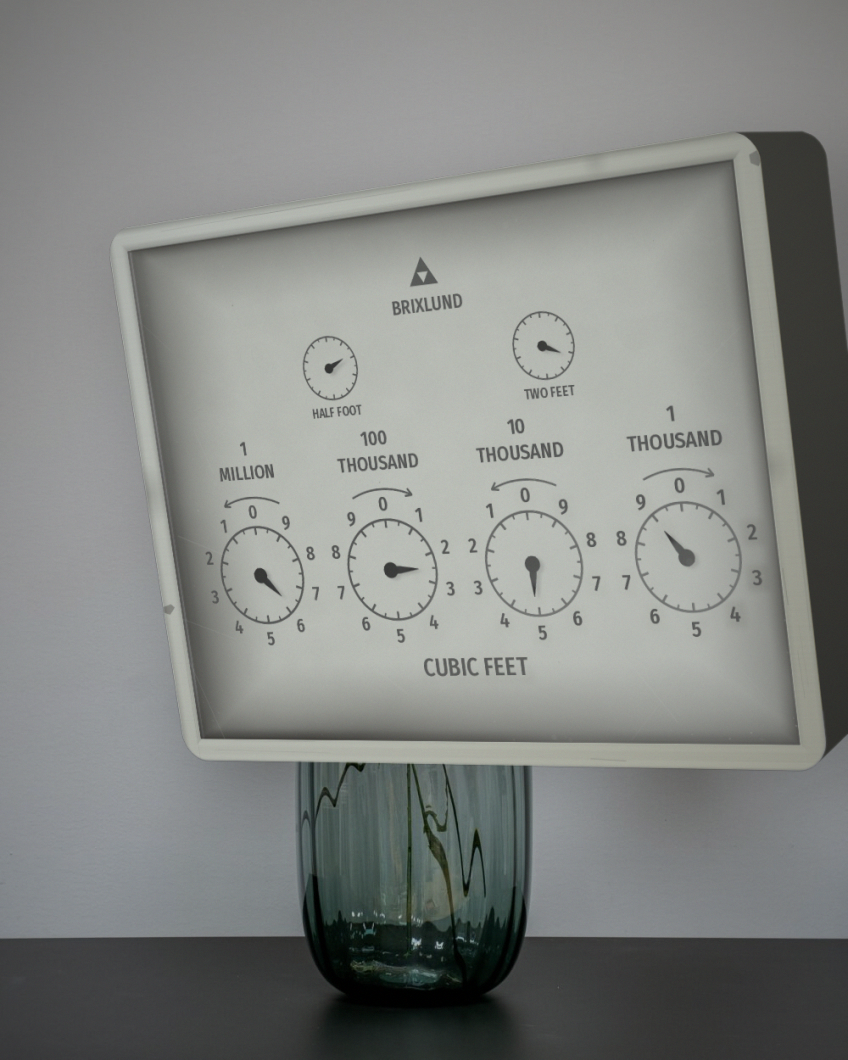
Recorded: 624900; ft³
